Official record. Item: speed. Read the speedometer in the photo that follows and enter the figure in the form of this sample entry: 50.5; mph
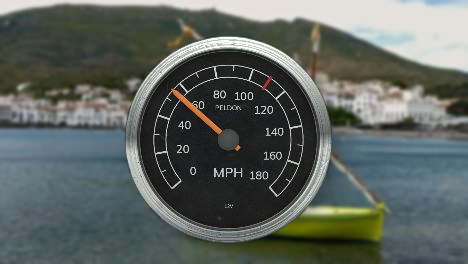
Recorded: 55; mph
